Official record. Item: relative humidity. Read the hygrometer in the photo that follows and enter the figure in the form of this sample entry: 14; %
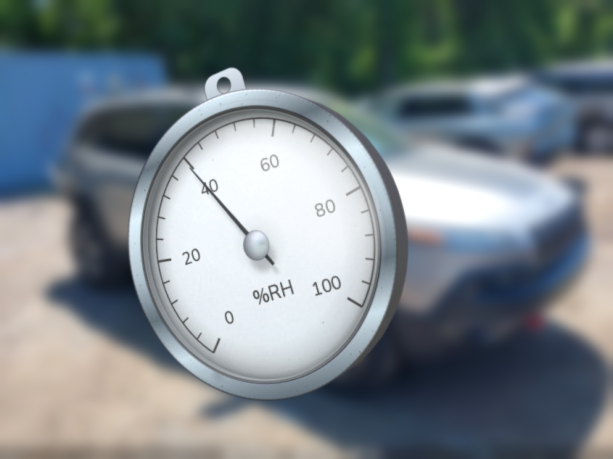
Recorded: 40; %
